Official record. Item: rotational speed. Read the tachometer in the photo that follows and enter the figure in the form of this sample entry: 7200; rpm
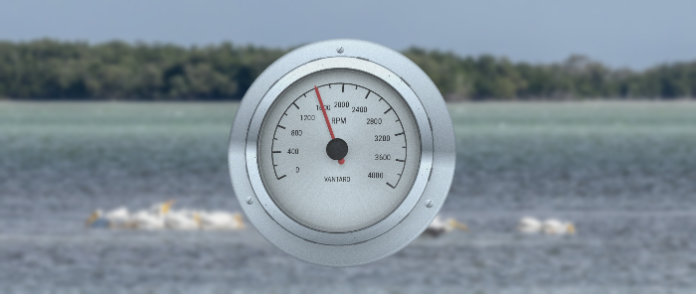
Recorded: 1600; rpm
